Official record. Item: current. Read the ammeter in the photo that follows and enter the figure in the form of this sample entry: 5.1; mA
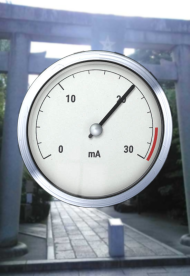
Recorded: 20; mA
